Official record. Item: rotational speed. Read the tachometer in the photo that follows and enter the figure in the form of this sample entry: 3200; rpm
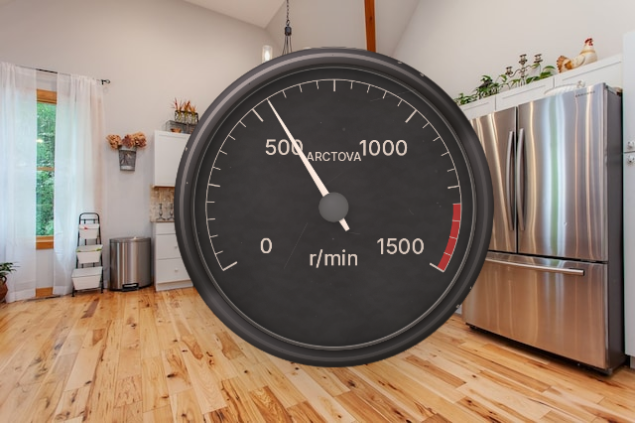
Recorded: 550; rpm
